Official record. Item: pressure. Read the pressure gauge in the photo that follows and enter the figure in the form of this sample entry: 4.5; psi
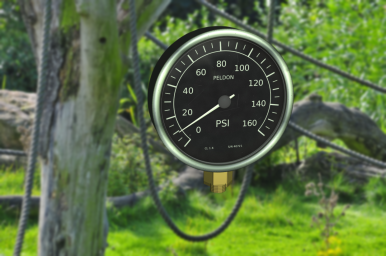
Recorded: 10; psi
